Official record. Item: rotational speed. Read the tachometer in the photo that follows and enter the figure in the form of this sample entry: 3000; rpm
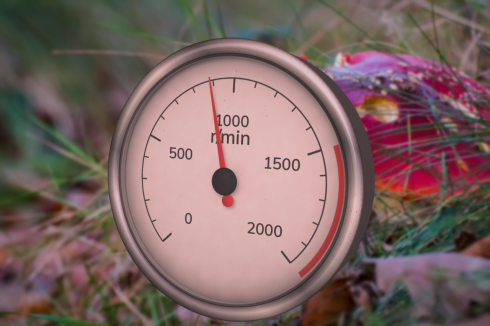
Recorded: 900; rpm
